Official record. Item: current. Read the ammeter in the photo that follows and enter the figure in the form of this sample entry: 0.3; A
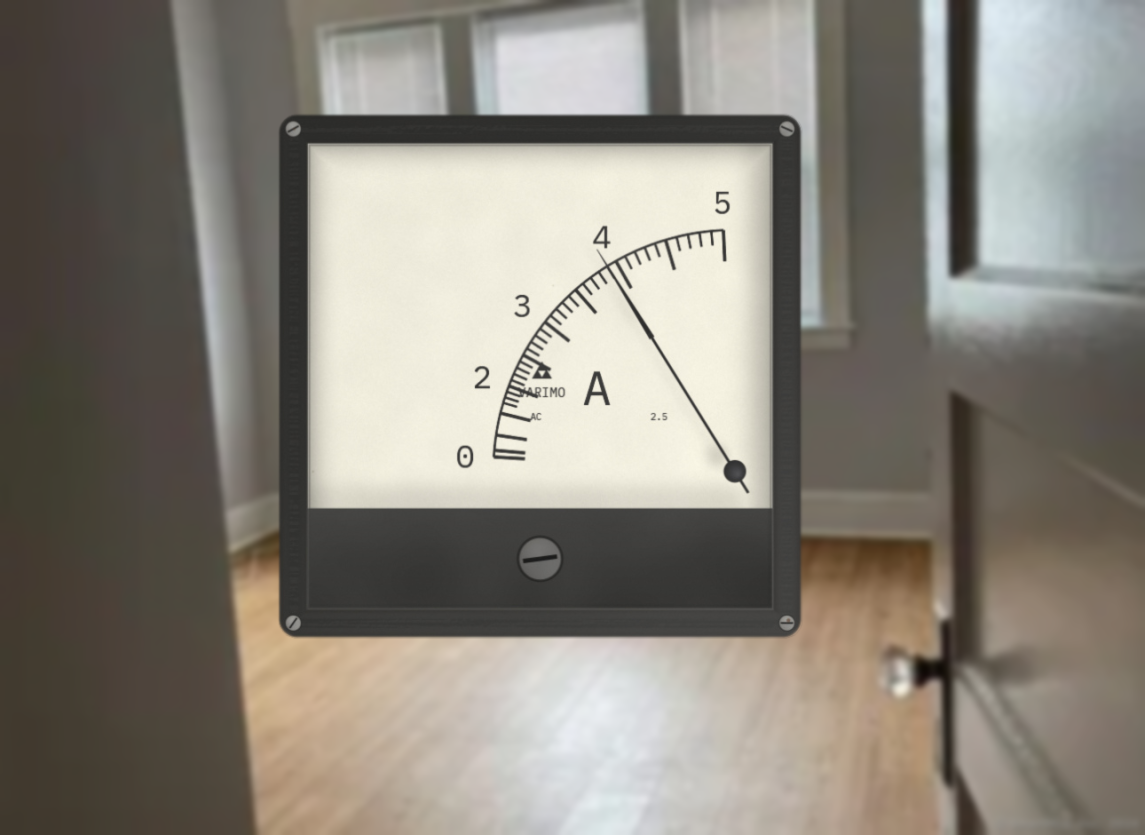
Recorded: 3.9; A
